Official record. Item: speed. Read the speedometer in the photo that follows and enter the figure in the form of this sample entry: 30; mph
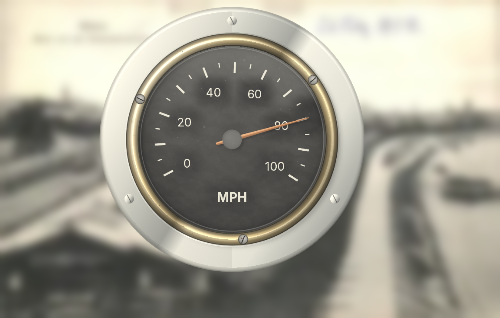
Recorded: 80; mph
